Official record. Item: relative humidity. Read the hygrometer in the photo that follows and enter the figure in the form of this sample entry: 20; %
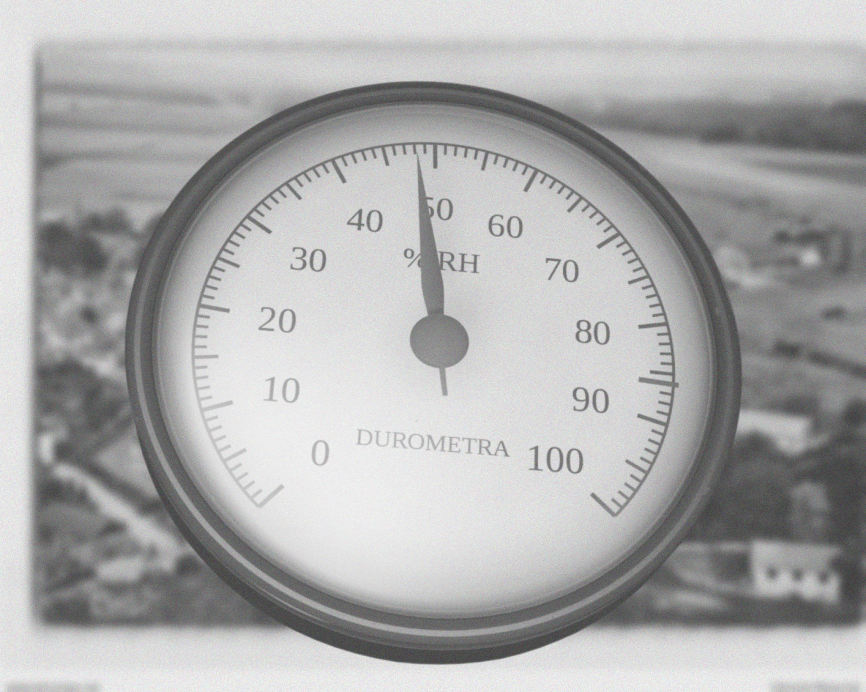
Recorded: 48; %
